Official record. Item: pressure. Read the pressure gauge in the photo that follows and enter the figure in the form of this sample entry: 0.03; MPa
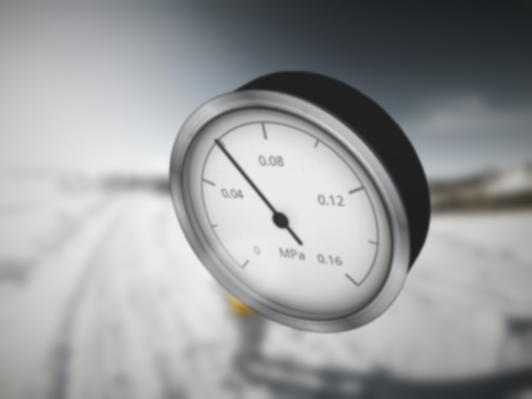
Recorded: 0.06; MPa
